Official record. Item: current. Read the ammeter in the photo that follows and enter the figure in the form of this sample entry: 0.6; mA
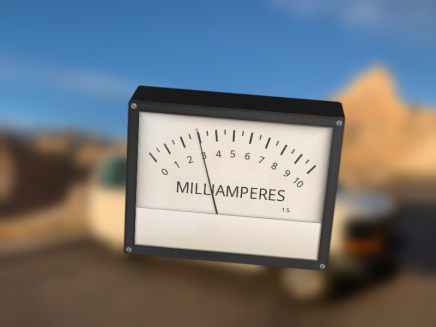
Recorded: 3; mA
